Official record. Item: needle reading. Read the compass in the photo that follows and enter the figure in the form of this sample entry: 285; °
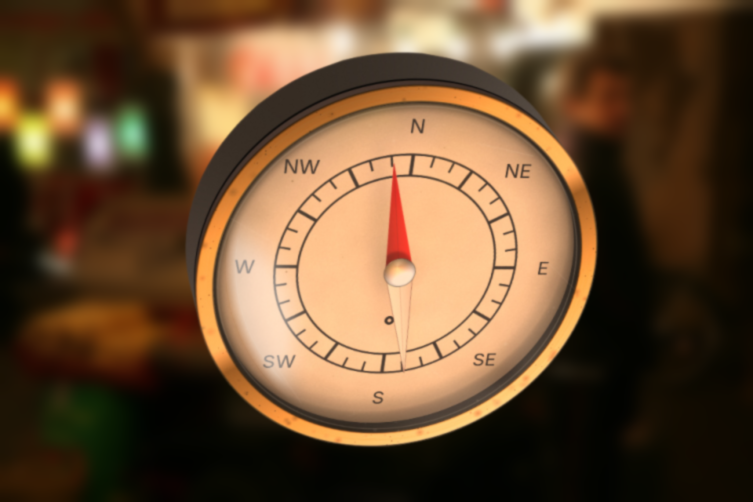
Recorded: 350; °
